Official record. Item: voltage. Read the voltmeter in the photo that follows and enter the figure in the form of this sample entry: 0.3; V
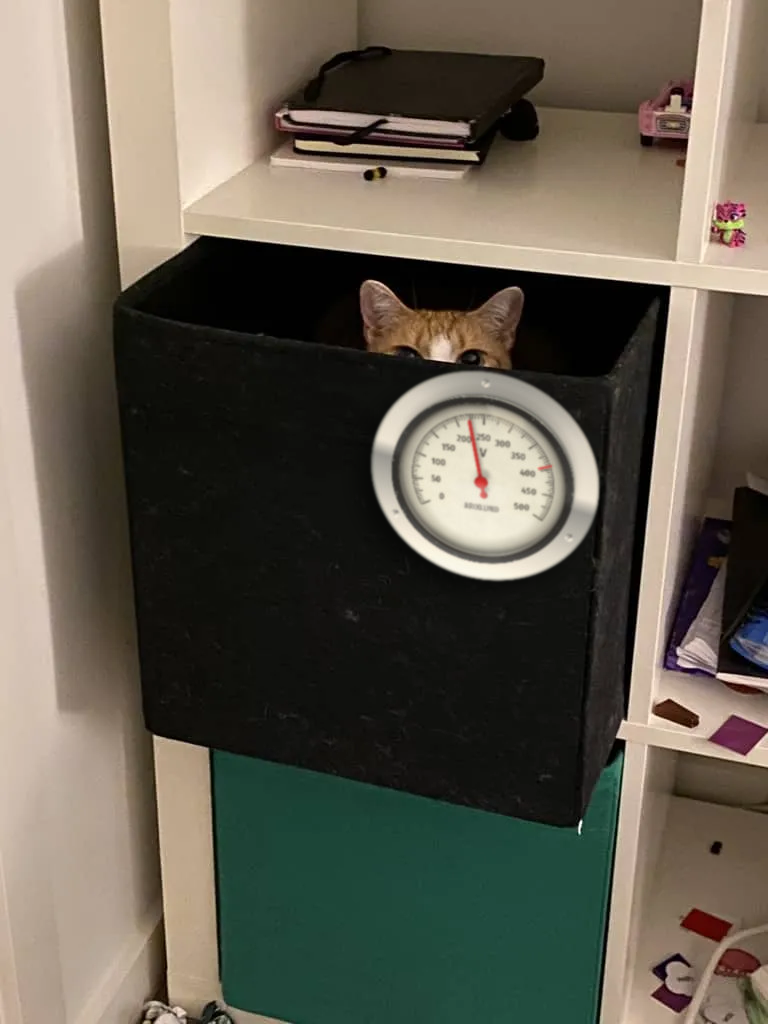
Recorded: 225; V
